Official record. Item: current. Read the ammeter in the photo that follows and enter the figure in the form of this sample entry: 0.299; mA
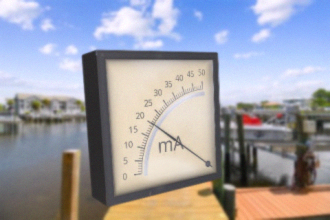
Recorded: 20; mA
